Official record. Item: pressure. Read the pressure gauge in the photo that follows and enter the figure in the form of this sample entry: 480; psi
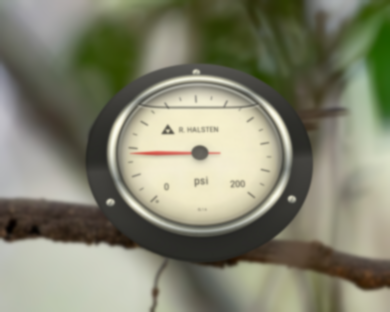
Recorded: 35; psi
